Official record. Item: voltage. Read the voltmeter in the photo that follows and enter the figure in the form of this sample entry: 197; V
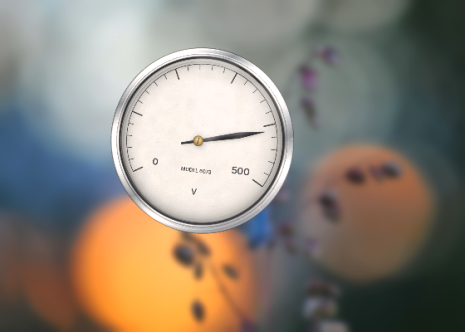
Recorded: 410; V
